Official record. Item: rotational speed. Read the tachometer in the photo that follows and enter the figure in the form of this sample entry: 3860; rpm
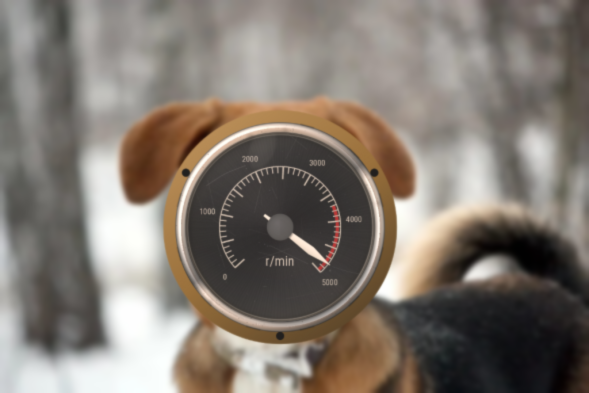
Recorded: 4800; rpm
